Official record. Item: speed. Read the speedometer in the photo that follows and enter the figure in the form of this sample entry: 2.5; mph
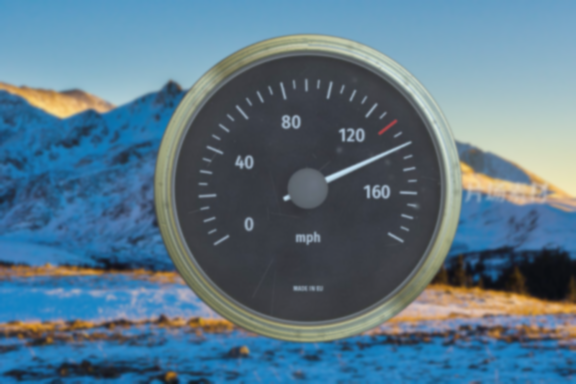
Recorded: 140; mph
